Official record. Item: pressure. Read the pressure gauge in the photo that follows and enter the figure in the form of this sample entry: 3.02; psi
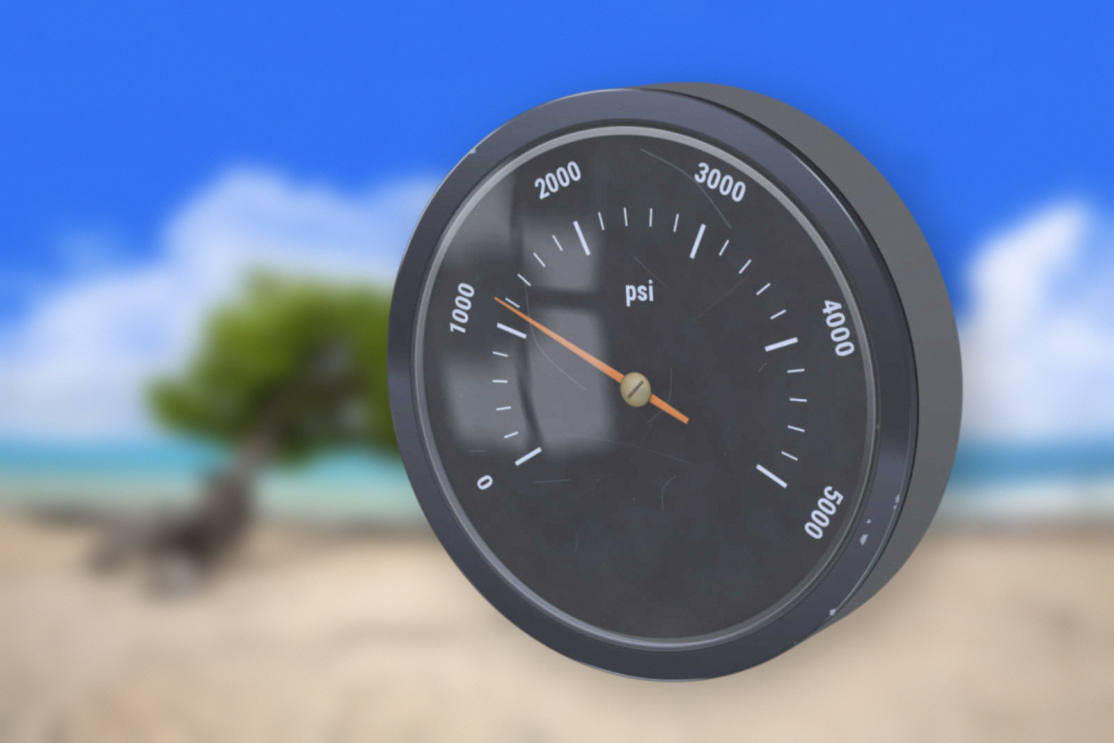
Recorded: 1200; psi
